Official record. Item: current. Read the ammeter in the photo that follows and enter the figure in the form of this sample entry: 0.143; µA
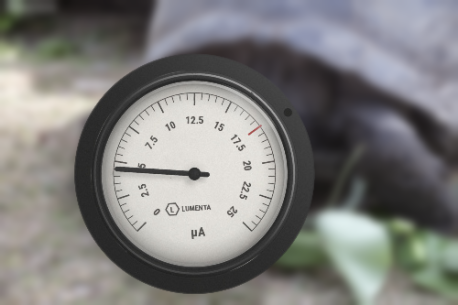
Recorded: 4.5; µA
